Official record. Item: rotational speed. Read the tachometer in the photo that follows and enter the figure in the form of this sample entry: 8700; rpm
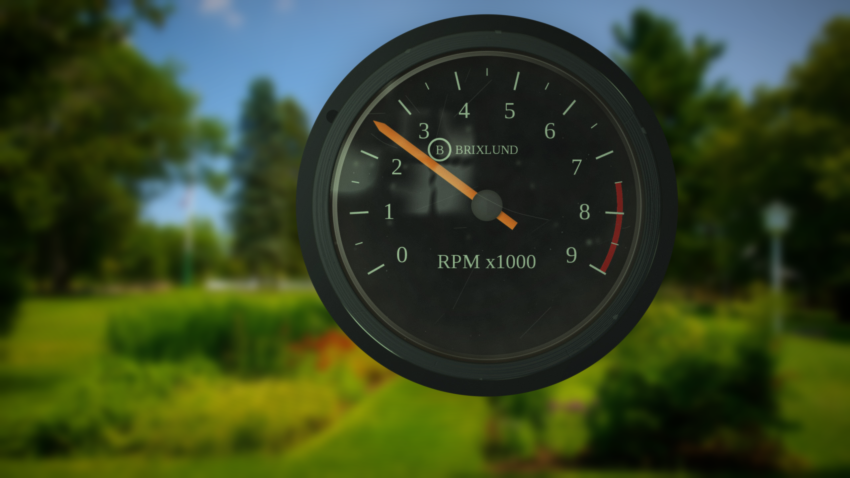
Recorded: 2500; rpm
